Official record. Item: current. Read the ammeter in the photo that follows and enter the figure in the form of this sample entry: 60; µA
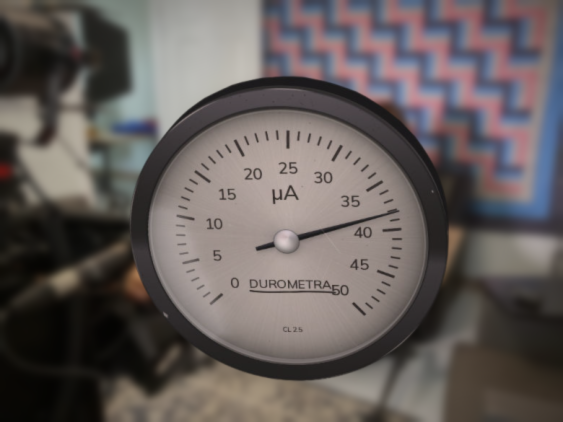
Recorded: 38; µA
